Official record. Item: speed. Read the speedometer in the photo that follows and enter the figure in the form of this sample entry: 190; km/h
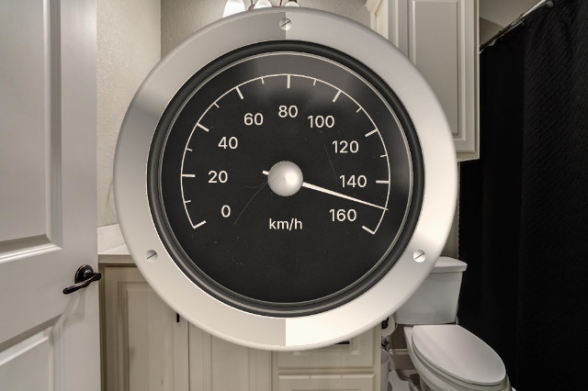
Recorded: 150; km/h
